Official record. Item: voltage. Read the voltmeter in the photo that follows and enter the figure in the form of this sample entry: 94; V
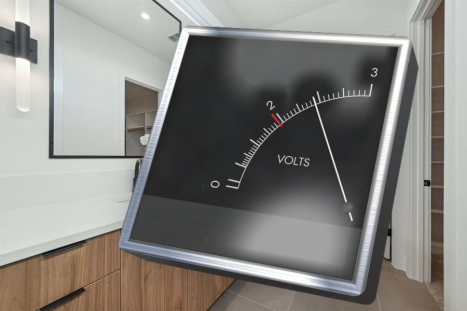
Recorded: 2.45; V
